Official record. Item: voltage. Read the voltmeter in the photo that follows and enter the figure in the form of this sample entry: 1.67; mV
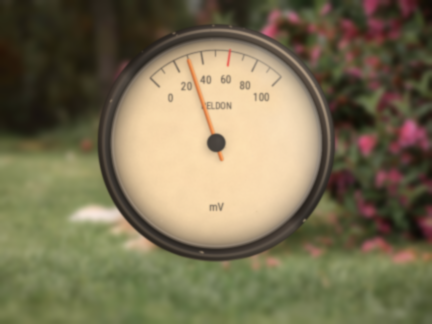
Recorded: 30; mV
